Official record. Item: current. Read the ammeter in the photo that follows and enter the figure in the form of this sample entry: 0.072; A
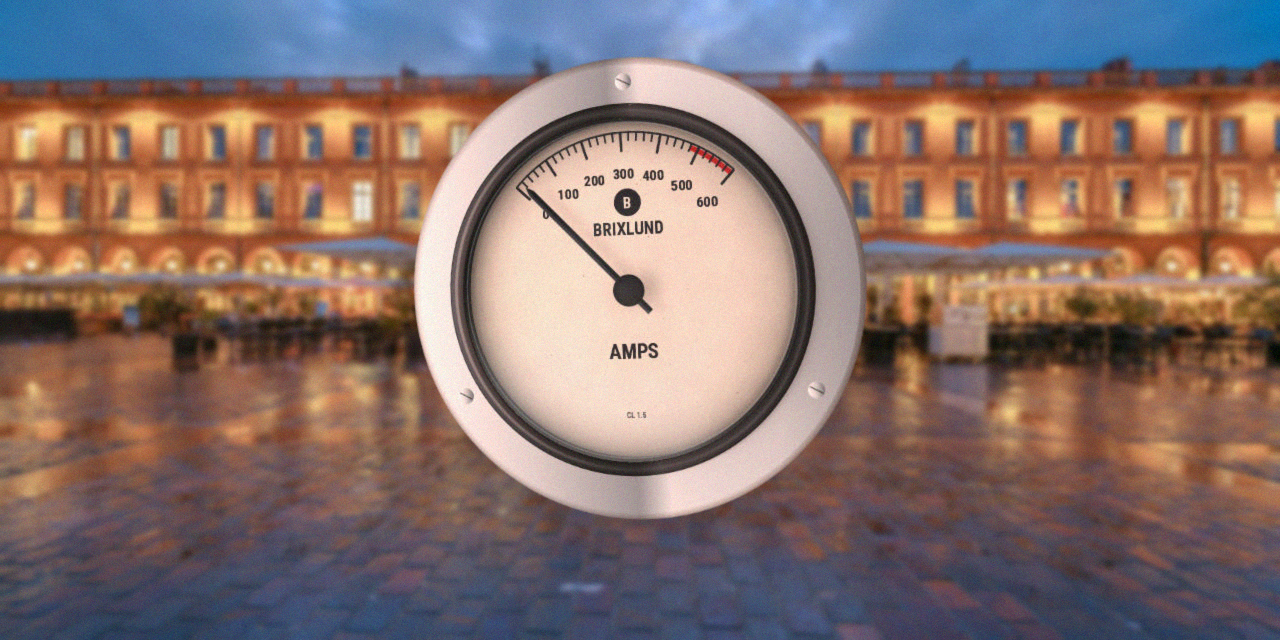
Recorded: 20; A
